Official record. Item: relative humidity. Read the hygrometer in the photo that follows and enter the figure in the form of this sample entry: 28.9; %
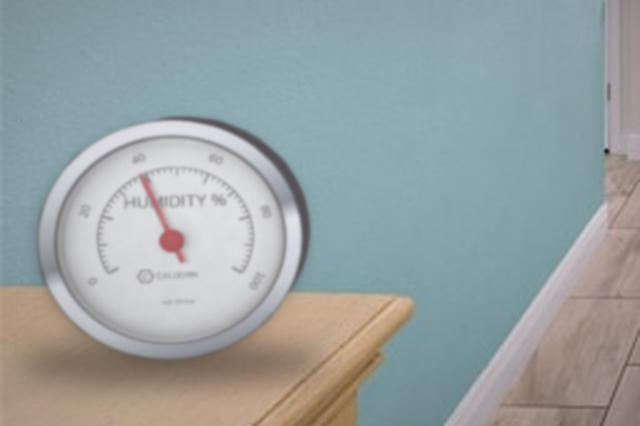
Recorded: 40; %
